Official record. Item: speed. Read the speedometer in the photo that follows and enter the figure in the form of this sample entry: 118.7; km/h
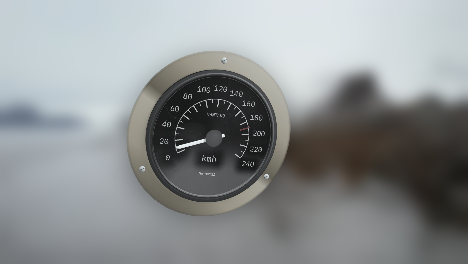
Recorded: 10; km/h
